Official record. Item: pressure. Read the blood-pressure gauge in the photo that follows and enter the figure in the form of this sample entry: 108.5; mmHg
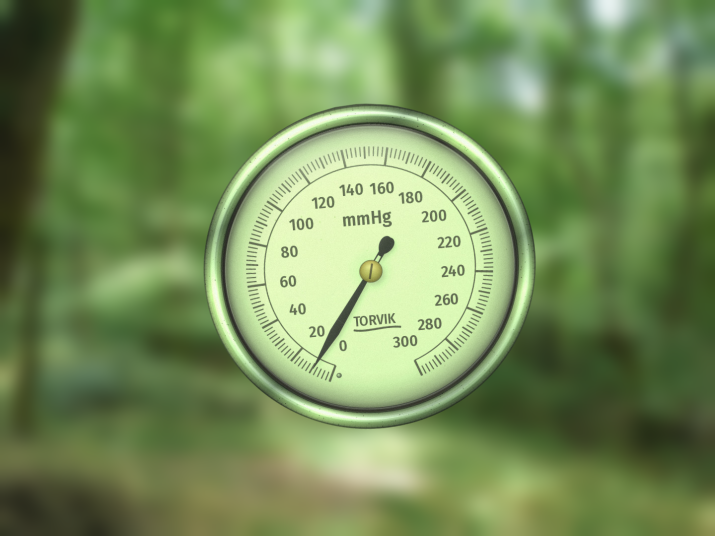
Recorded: 10; mmHg
